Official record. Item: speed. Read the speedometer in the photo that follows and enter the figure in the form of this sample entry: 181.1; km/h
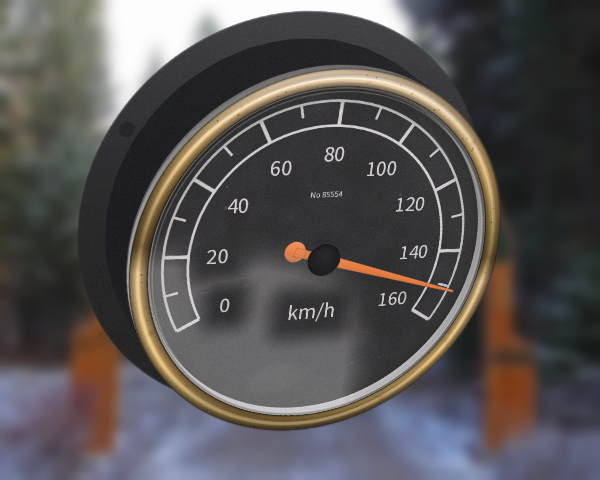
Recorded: 150; km/h
